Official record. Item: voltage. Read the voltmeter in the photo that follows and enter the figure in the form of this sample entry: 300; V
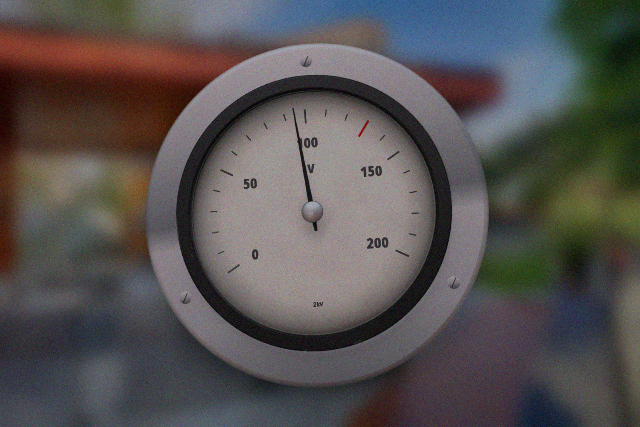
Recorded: 95; V
